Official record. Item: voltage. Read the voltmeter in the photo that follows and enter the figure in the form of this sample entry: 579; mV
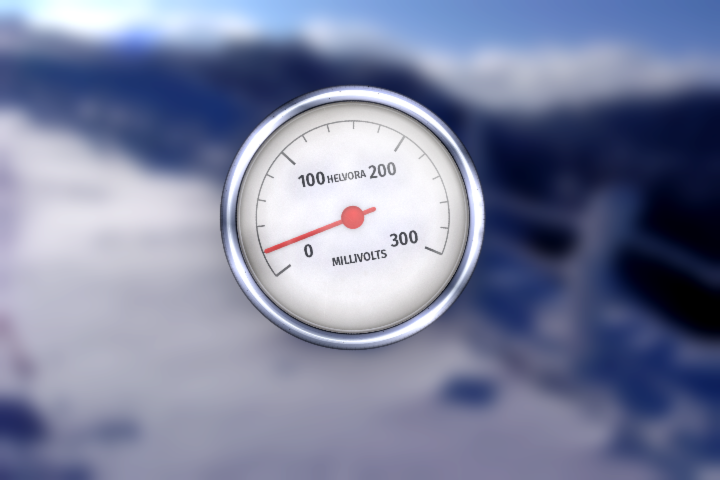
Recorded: 20; mV
